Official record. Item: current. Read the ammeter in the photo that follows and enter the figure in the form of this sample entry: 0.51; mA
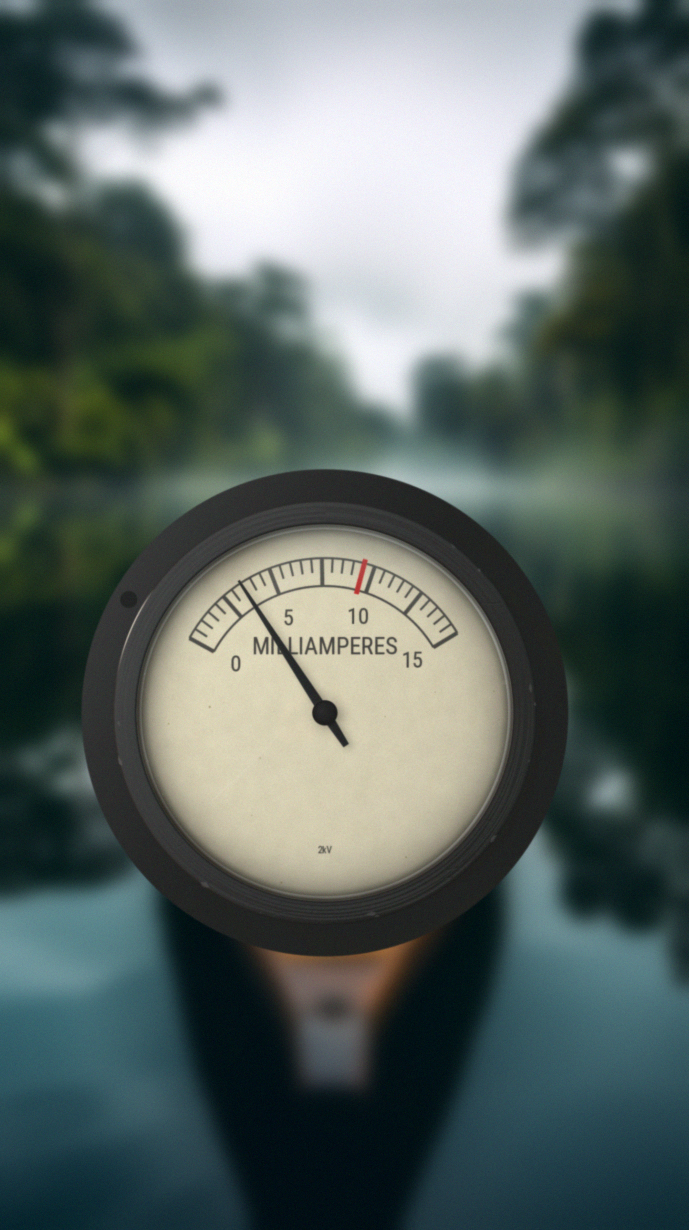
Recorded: 3.5; mA
